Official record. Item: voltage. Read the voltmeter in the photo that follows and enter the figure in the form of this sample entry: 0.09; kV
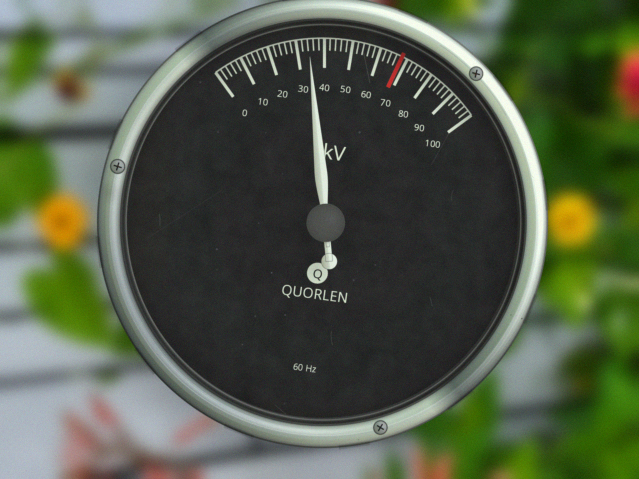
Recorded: 34; kV
